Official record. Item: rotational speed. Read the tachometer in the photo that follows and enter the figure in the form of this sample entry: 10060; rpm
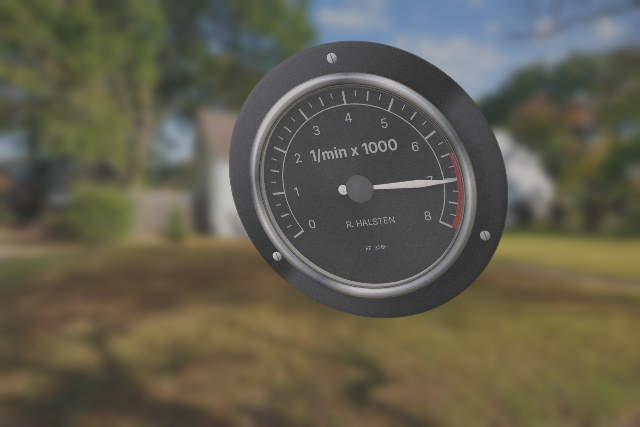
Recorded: 7000; rpm
